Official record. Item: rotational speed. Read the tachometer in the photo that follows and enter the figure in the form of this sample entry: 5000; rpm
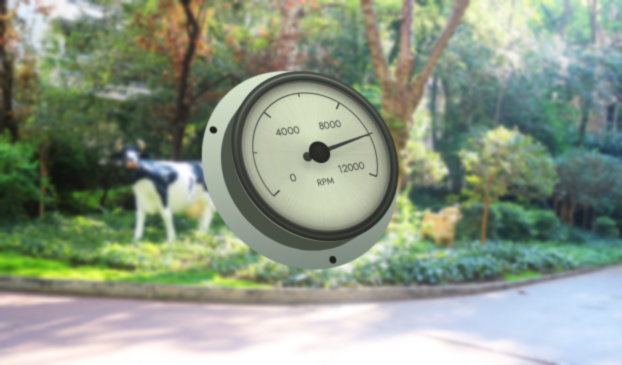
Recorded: 10000; rpm
